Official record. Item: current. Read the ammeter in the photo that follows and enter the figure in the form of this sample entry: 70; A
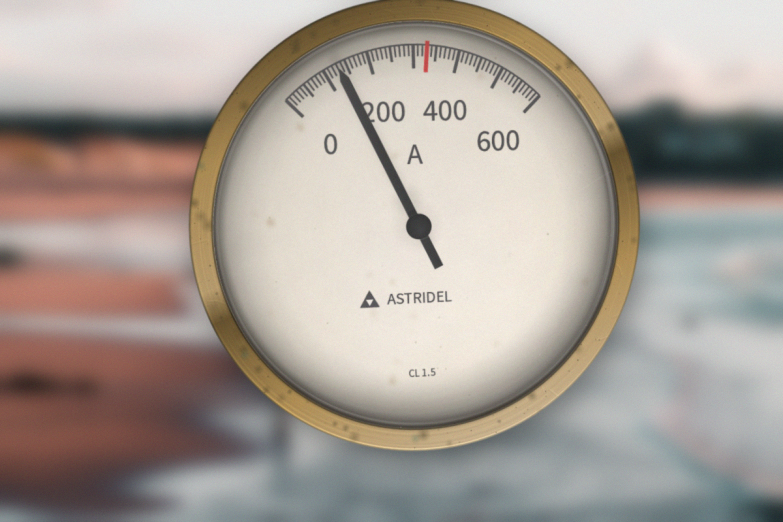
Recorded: 130; A
